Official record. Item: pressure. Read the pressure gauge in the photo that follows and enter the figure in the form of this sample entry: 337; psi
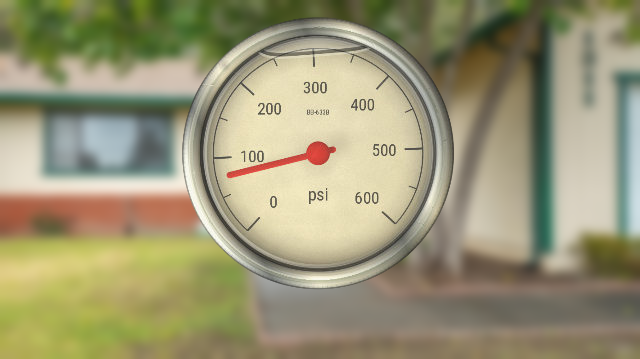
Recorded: 75; psi
